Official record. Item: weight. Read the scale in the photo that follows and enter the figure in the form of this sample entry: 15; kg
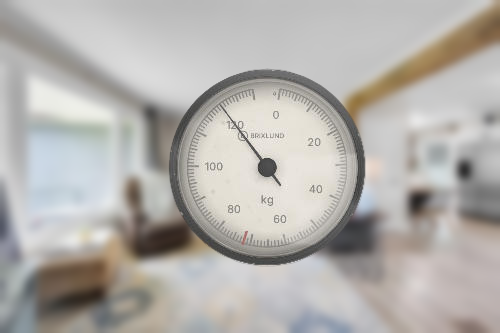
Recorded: 120; kg
